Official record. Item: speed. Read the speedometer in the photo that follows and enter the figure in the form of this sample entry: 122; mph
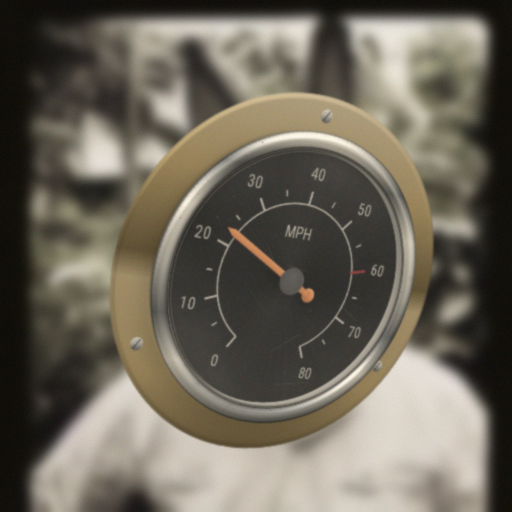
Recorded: 22.5; mph
